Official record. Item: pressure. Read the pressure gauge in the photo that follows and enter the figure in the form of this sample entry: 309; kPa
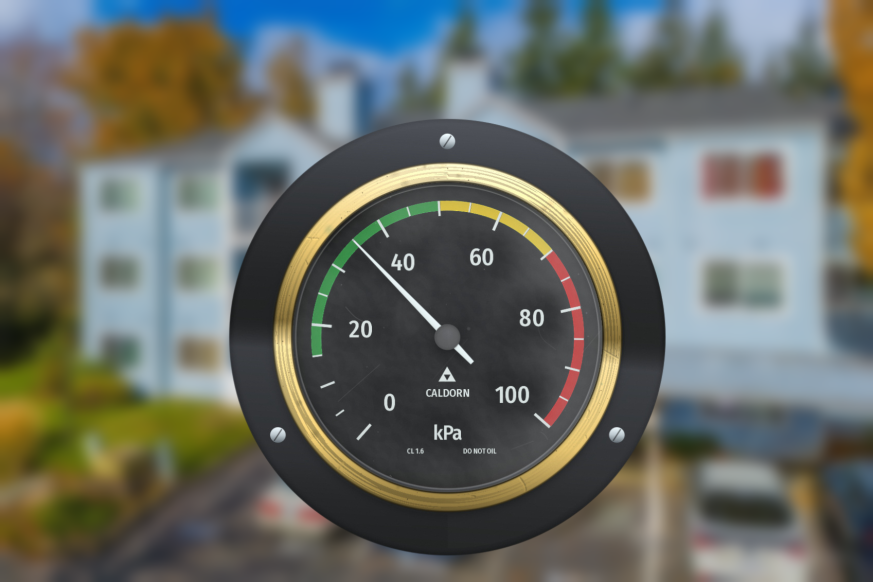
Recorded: 35; kPa
